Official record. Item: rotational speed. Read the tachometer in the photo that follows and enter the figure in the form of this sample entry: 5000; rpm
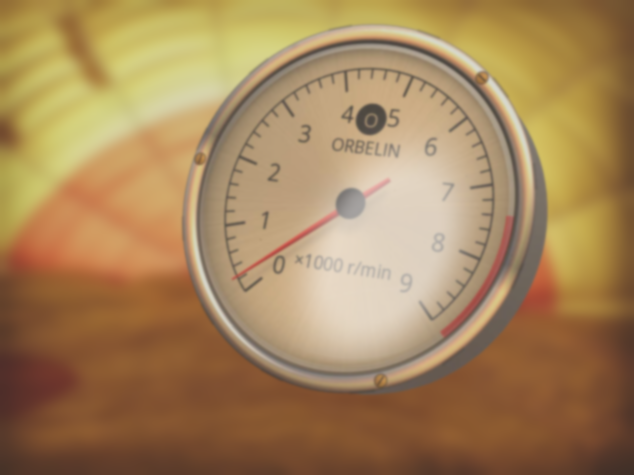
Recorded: 200; rpm
